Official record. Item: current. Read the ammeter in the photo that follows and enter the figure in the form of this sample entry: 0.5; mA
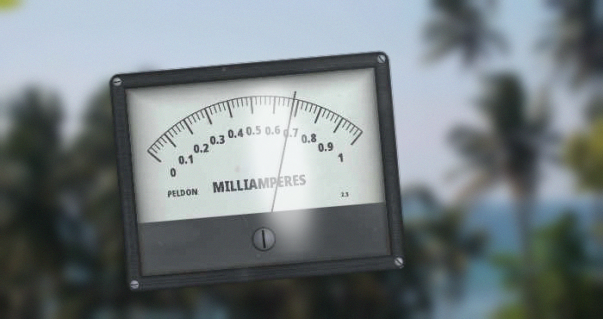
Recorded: 0.68; mA
